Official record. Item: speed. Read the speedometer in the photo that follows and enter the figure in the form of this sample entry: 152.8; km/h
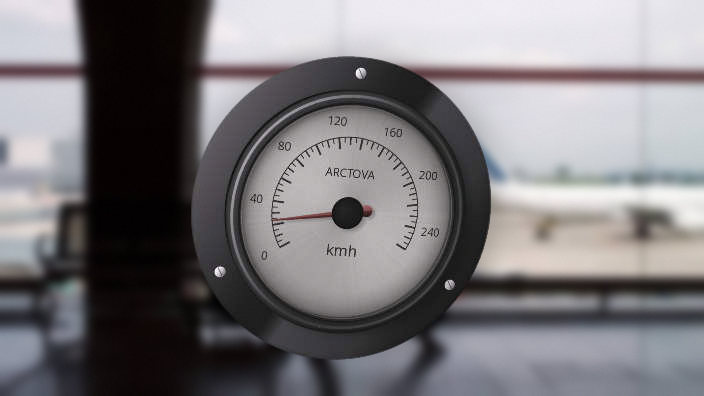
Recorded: 25; km/h
